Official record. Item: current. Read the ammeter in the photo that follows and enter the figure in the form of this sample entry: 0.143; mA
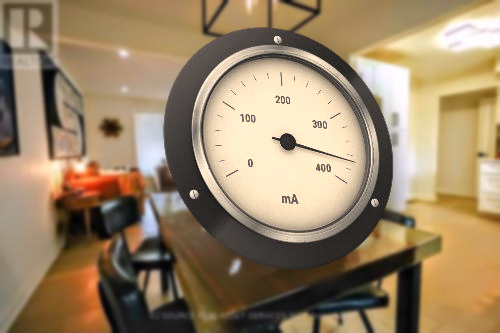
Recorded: 370; mA
